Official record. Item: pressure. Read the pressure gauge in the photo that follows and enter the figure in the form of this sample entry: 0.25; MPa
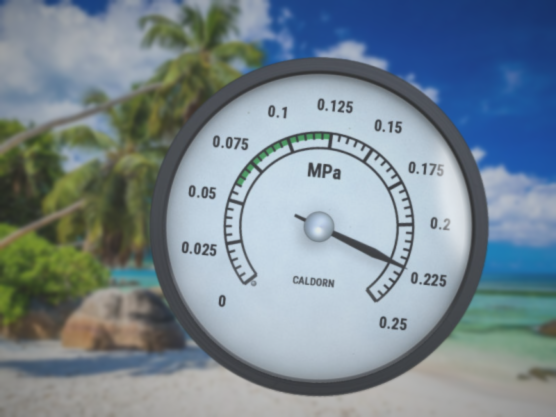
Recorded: 0.225; MPa
